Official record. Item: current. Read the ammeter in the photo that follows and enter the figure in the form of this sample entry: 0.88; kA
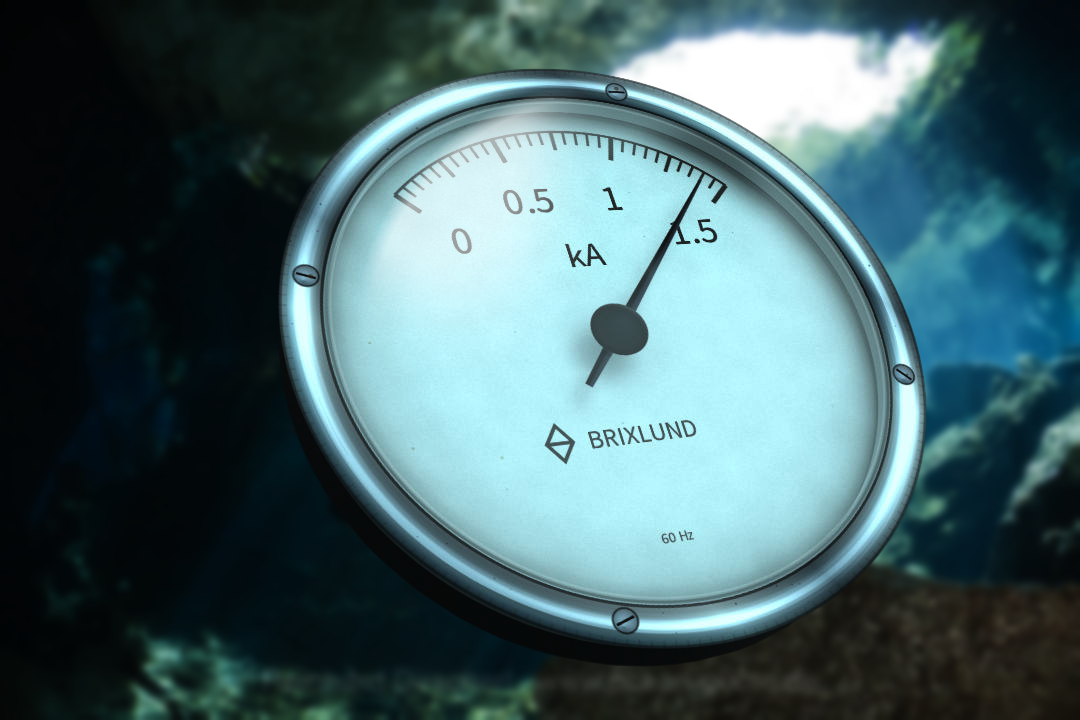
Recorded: 1.4; kA
